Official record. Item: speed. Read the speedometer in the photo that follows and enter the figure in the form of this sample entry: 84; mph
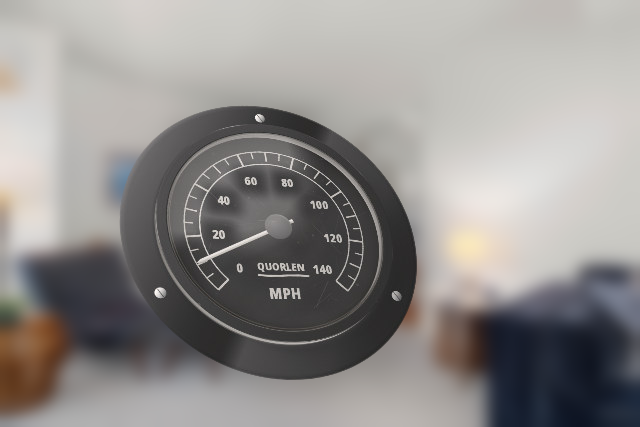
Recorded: 10; mph
